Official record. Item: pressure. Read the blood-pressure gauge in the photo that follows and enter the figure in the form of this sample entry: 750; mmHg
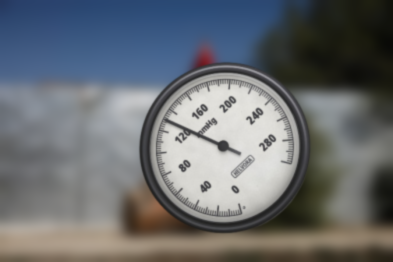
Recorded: 130; mmHg
